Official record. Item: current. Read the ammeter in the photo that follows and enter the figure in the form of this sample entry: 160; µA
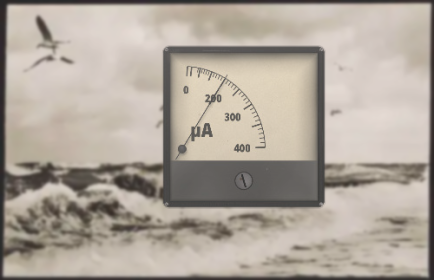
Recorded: 200; µA
